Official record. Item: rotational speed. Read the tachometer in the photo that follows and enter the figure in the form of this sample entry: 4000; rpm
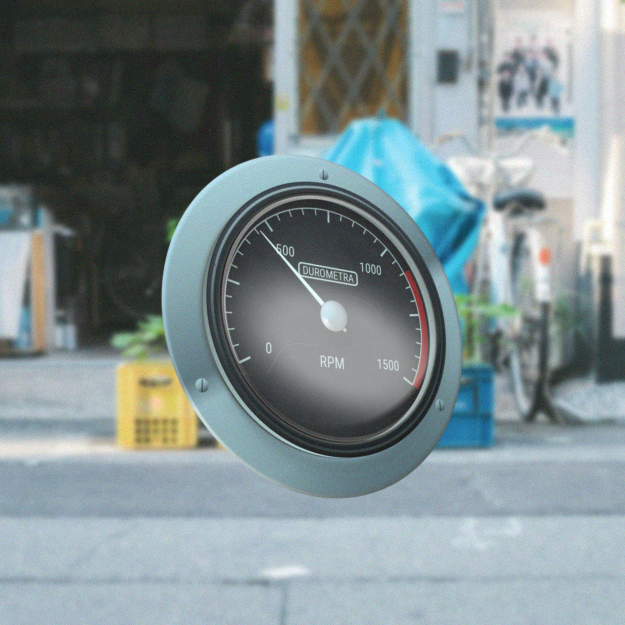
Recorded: 450; rpm
